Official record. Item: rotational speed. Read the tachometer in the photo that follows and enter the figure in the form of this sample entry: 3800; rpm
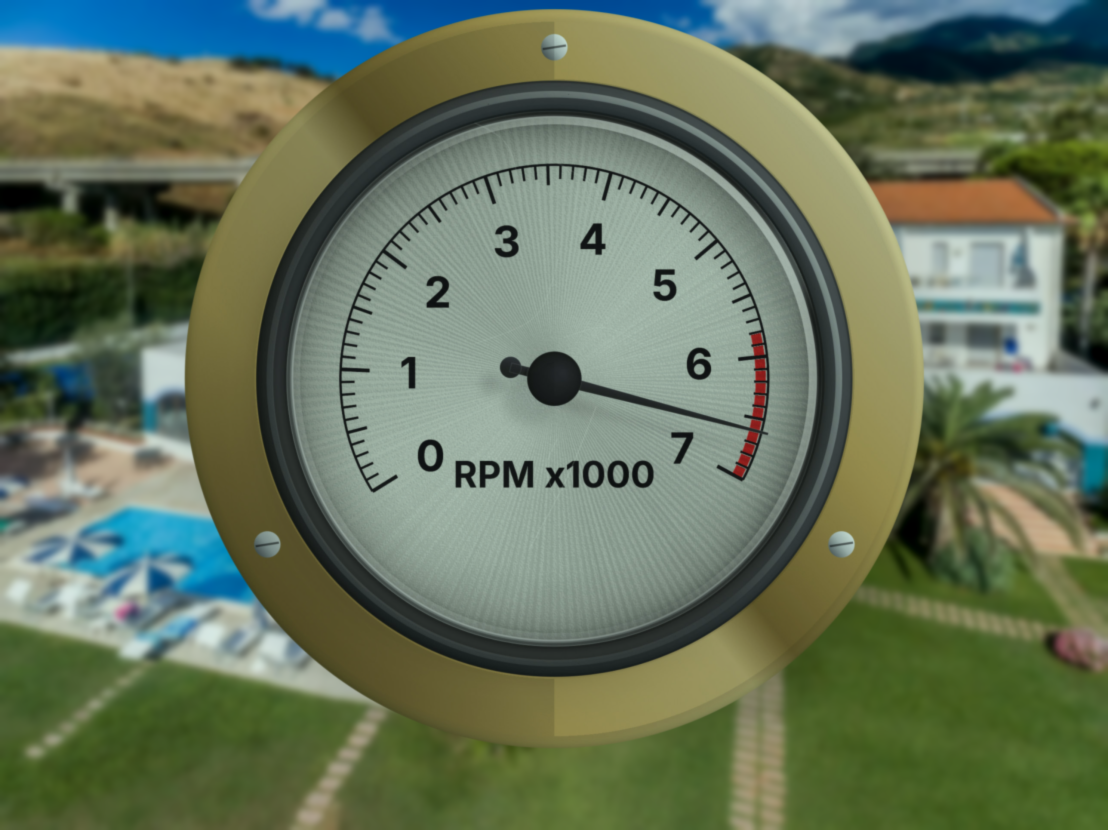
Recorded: 6600; rpm
